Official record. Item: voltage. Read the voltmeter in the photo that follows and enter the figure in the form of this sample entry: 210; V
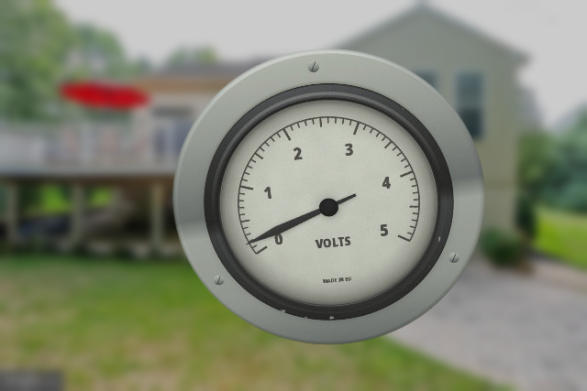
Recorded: 0.2; V
